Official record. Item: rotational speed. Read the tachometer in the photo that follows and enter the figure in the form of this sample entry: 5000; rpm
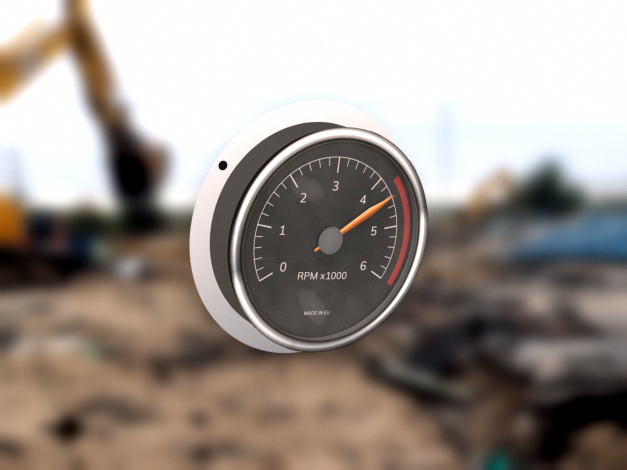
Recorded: 4400; rpm
